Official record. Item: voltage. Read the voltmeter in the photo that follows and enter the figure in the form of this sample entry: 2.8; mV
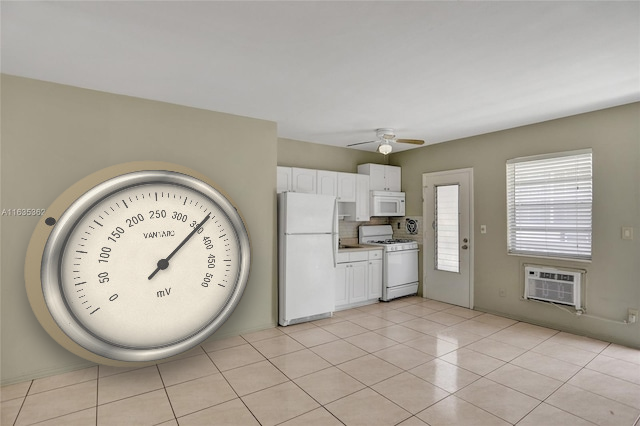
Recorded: 350; mV
